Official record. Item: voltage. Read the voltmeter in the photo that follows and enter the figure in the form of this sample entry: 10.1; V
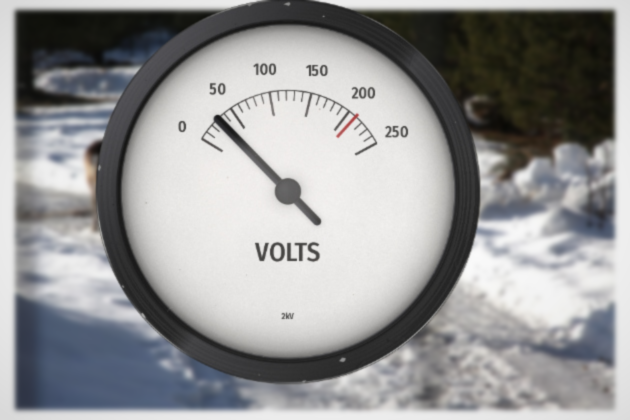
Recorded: 30; V
